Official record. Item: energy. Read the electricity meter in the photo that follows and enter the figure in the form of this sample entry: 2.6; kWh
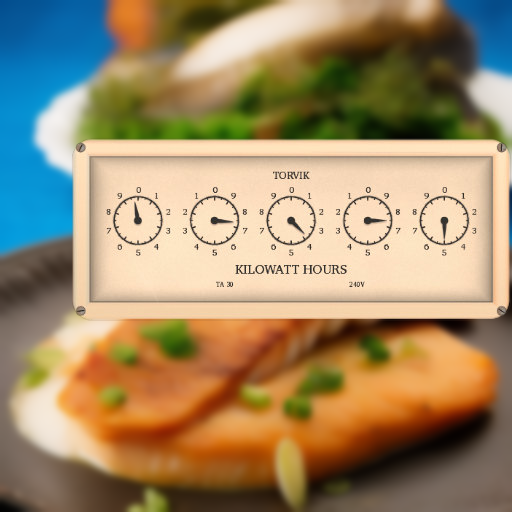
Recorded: 97375; kWh
